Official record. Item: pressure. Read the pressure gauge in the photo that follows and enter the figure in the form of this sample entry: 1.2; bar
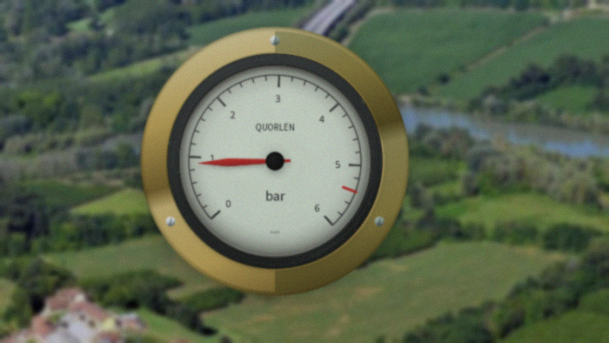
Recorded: 0.9; bar
